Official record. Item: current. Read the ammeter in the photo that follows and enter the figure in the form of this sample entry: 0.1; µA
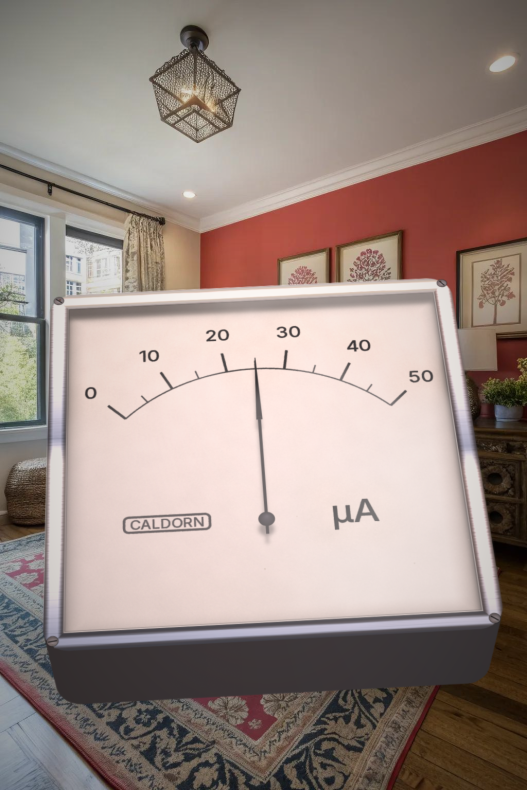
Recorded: 25; µA
